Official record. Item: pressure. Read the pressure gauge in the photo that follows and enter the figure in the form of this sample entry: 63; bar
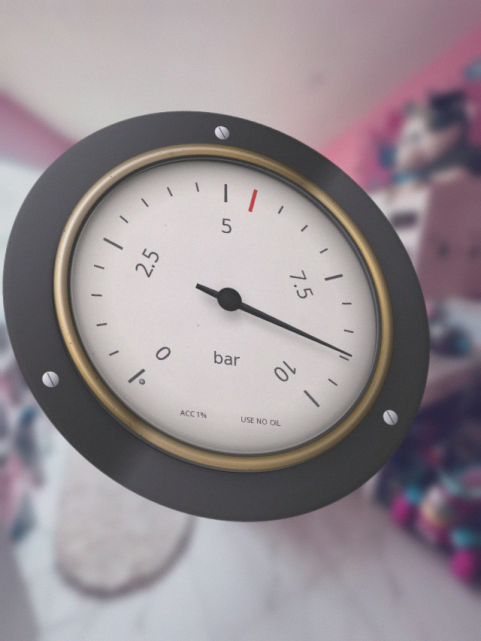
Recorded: 9; bar
